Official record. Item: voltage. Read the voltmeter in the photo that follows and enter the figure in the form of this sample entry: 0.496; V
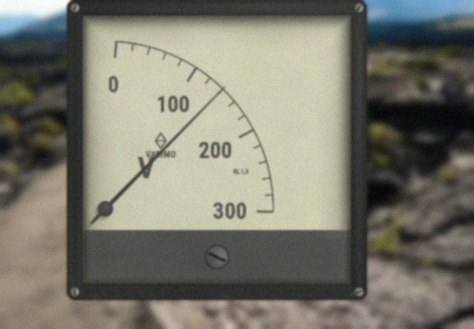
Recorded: 140; V
